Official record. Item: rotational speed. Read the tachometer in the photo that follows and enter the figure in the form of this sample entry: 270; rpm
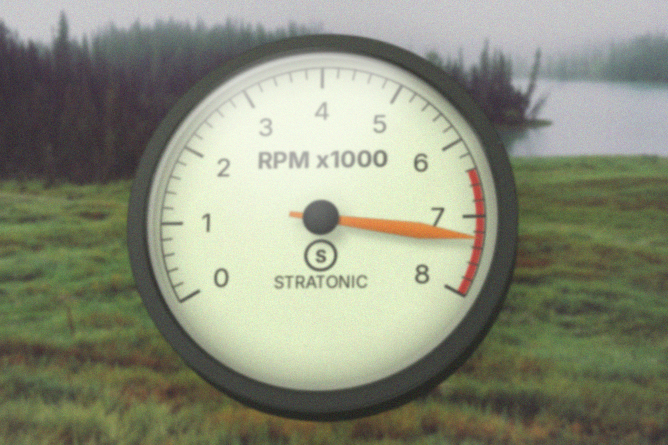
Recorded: 7300; rpm
